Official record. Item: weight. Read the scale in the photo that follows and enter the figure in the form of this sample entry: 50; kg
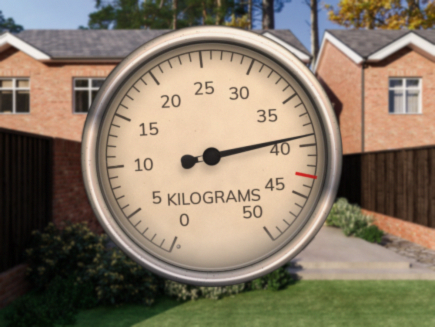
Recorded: 39; kg
